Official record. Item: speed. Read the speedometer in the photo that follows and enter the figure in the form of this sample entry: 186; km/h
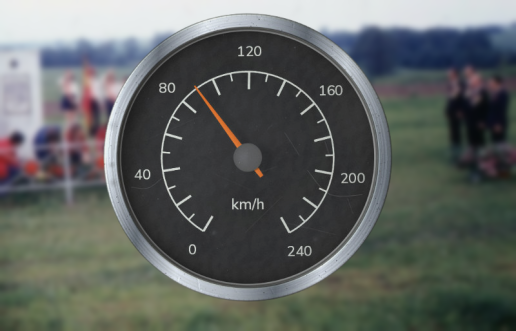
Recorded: 90; km/h
